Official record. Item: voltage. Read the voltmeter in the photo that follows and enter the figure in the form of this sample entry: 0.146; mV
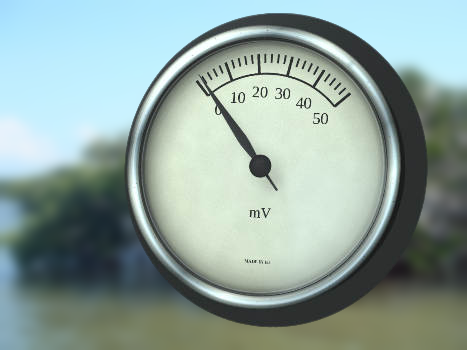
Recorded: 2; mV
